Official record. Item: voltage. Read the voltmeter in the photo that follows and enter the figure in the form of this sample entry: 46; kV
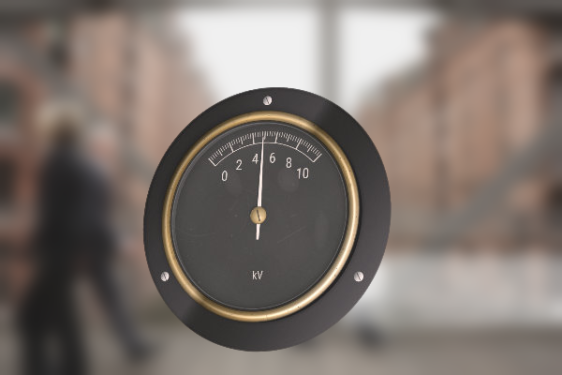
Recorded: 5; kV
